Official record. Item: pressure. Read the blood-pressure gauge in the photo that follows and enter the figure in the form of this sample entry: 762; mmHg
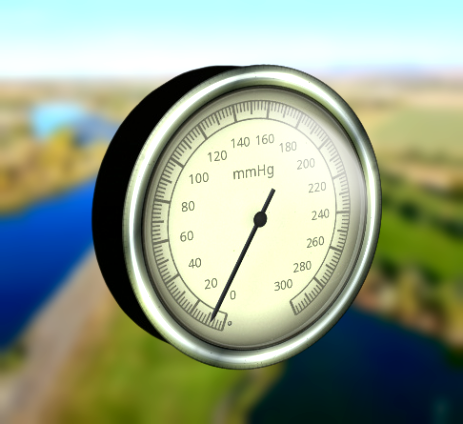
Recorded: 10; mmHg
